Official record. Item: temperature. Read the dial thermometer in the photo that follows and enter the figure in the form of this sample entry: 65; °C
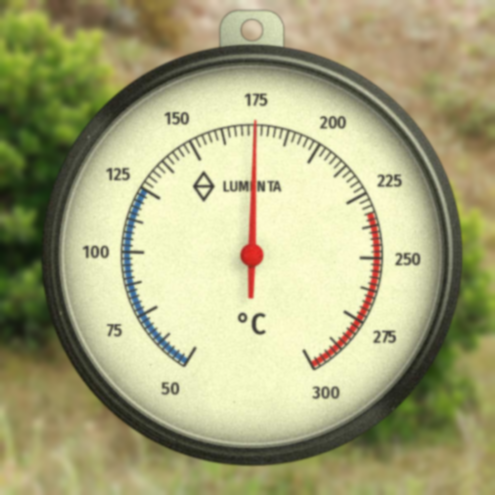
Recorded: 175; °C
